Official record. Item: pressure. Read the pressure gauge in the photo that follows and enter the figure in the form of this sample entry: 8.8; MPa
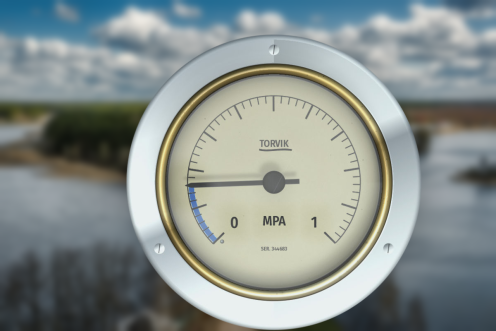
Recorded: 0.16; MPa
